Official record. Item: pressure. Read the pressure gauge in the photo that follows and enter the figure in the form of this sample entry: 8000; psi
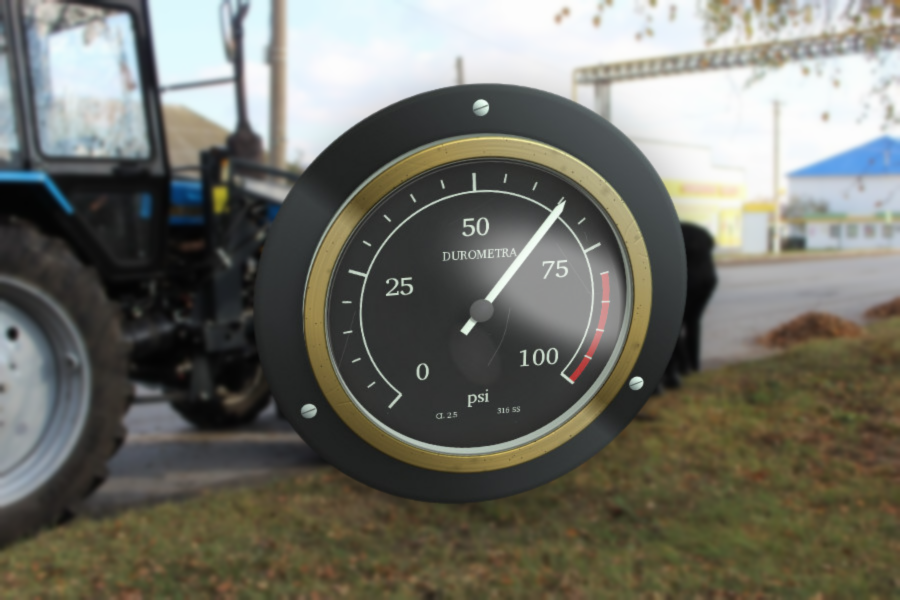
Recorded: 65; psi
